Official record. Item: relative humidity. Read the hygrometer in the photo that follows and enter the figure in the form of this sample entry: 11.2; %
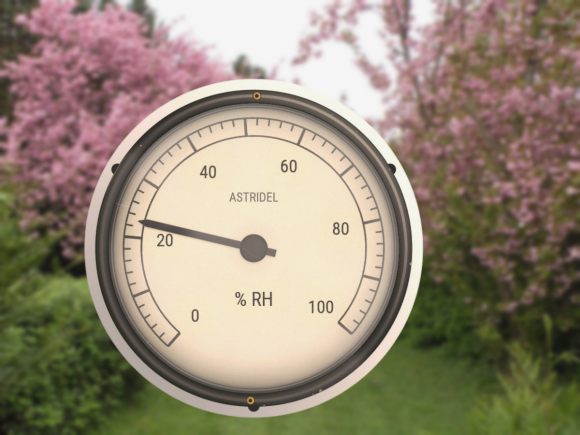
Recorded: 23; %
